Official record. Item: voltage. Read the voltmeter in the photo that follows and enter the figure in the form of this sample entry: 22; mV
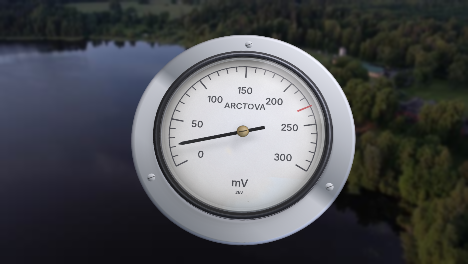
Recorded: 20; mV
